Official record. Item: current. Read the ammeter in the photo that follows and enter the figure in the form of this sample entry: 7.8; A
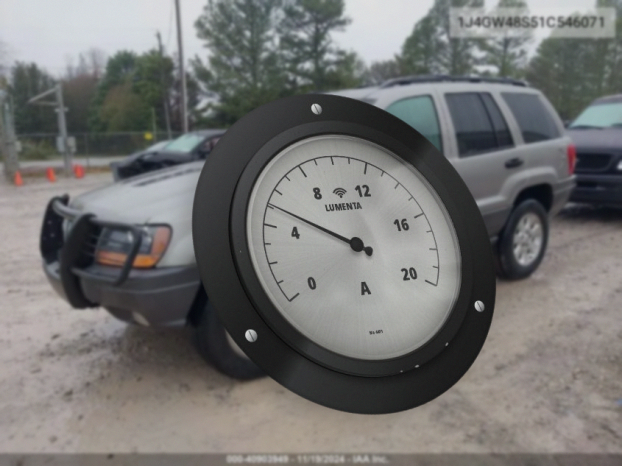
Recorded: 5; A
